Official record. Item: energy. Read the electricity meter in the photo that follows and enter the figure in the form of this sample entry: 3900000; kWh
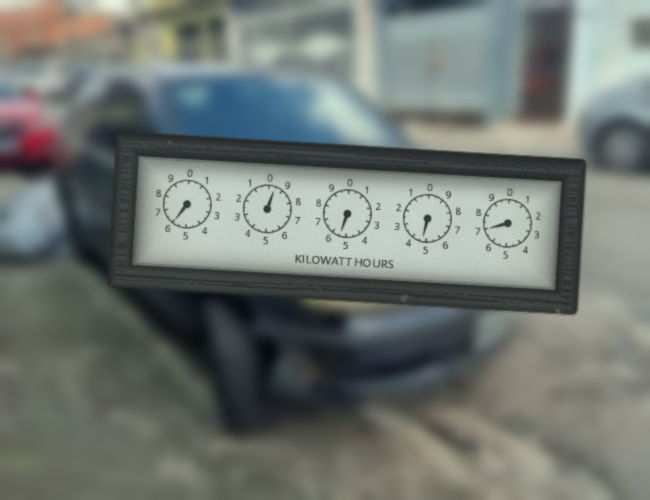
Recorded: 59547; kWh
